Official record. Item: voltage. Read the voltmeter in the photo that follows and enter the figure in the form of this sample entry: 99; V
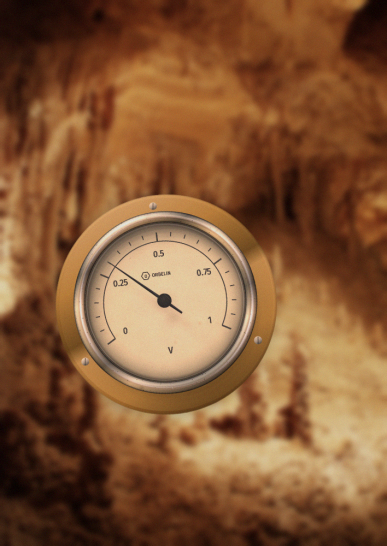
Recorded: 0.3; V
